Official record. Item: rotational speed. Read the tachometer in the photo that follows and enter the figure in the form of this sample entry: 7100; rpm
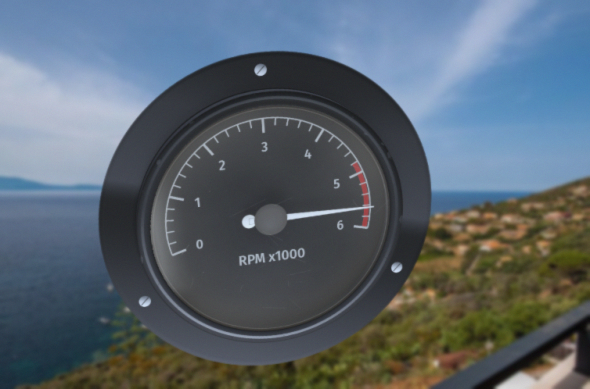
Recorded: 5600; rpm
